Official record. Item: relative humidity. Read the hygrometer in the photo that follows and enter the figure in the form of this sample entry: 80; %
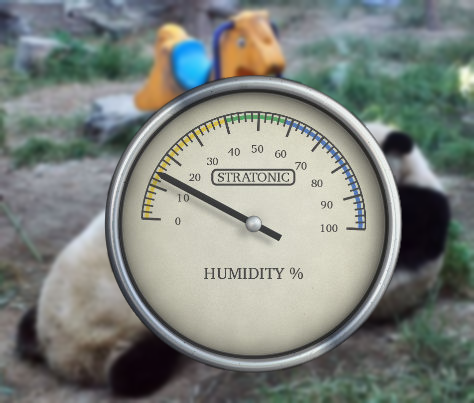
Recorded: 14; %
